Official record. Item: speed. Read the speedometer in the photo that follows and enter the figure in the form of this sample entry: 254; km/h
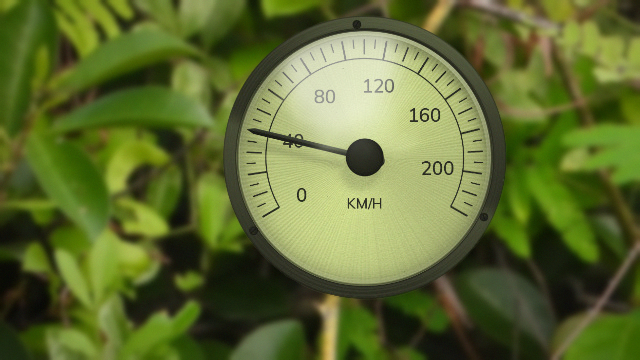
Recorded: 40; km/h
